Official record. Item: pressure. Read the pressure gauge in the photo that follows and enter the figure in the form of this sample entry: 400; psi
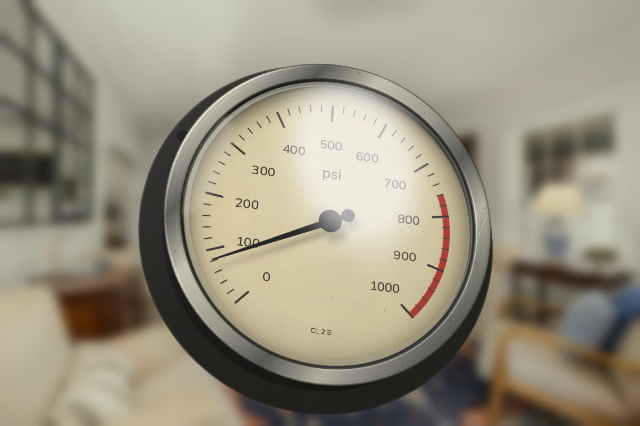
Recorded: 80; psi
